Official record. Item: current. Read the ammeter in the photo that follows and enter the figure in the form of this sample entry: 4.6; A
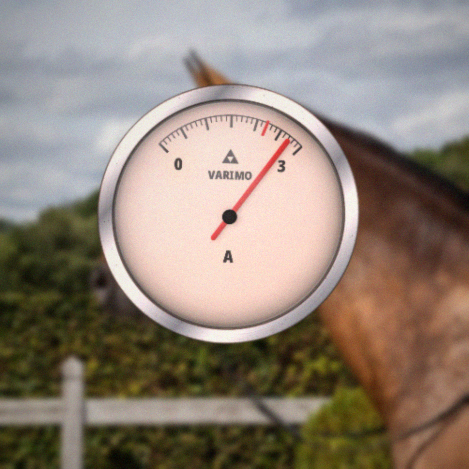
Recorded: 2.7; A
